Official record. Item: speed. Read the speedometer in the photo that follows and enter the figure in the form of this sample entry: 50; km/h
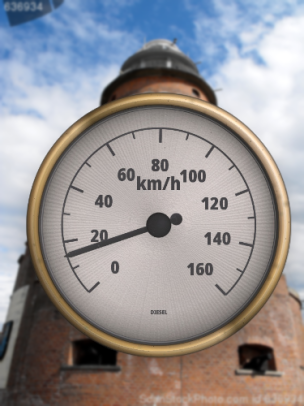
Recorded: 15; km/h
